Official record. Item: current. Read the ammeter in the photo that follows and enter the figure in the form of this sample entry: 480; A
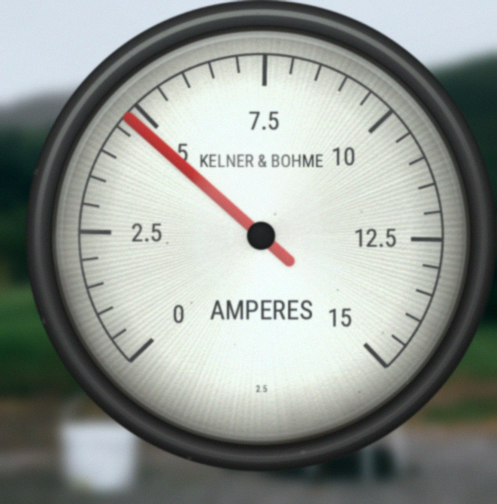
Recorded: 4.75; A
